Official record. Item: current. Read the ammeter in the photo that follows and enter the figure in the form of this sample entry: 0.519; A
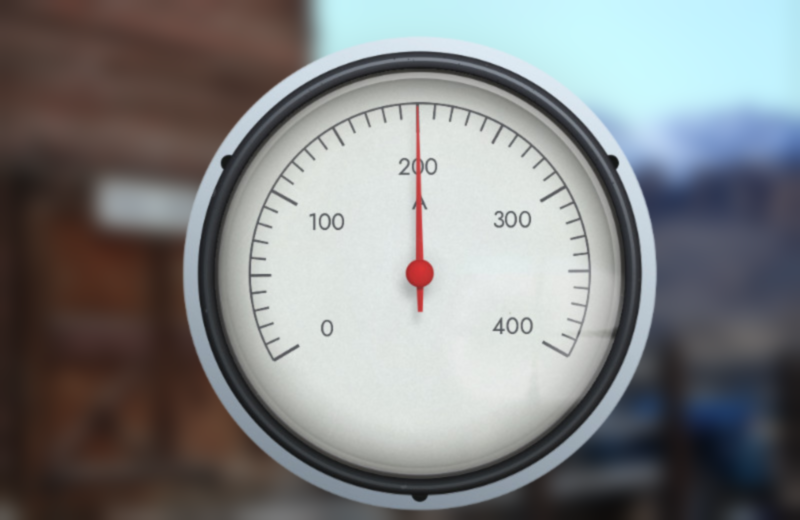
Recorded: 200; A
